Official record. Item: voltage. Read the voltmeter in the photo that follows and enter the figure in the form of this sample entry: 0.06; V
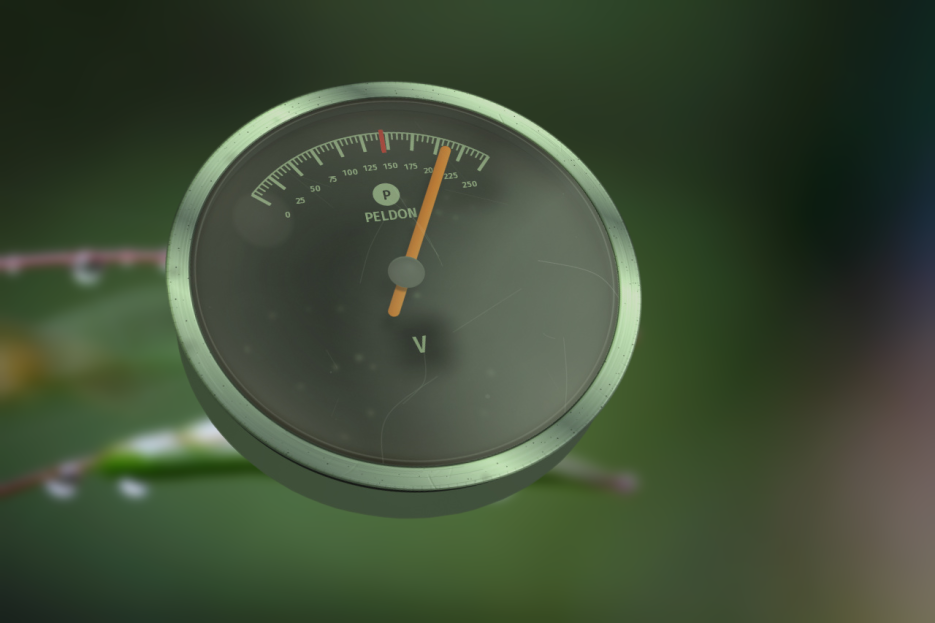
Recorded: 210; V
